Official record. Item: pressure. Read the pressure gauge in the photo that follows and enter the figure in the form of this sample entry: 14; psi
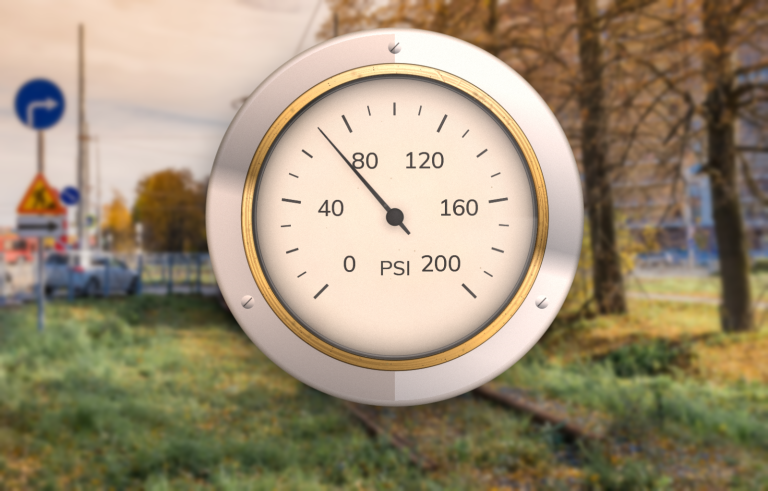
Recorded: 70; psi
